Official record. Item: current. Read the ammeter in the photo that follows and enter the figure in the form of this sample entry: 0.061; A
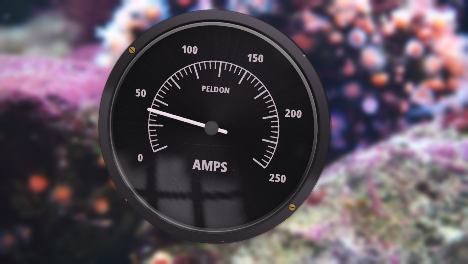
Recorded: 40; A
